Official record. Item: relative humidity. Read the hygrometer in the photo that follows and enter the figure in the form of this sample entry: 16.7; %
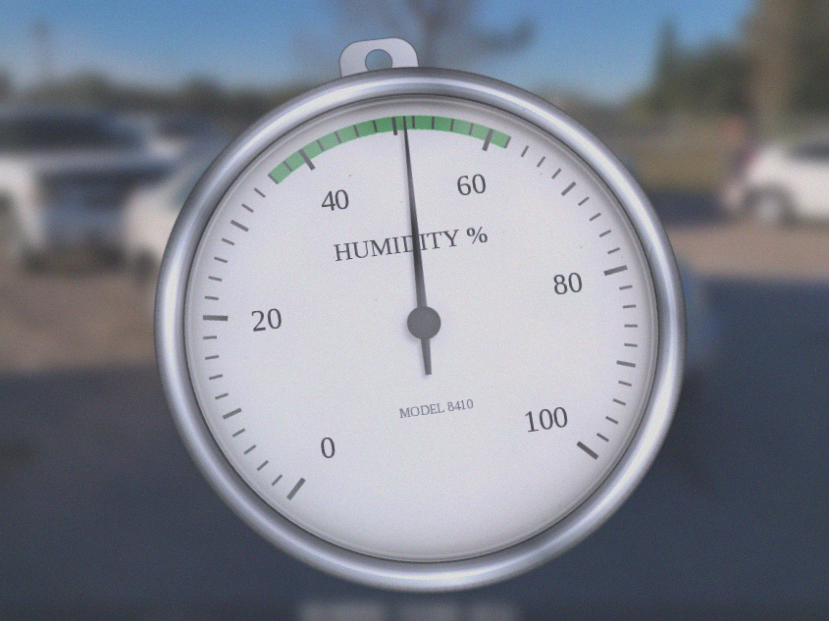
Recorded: 51; %
